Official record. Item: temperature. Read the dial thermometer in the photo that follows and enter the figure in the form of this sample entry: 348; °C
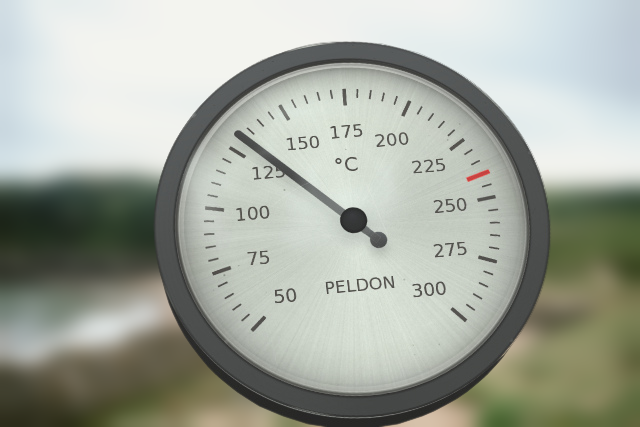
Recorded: 130; °C
